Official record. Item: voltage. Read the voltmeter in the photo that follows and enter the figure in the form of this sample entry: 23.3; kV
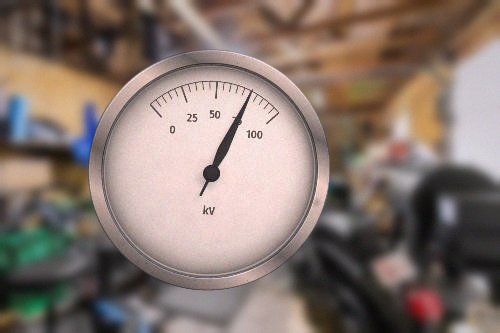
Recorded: 75; kV
